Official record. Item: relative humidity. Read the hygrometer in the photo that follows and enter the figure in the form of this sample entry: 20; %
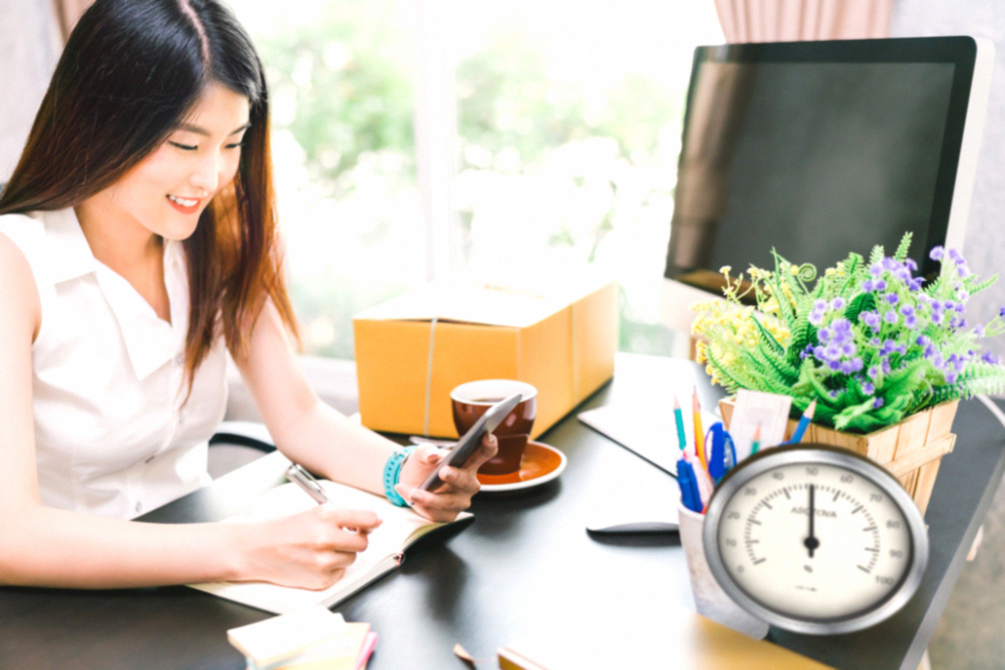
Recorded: 50; %
